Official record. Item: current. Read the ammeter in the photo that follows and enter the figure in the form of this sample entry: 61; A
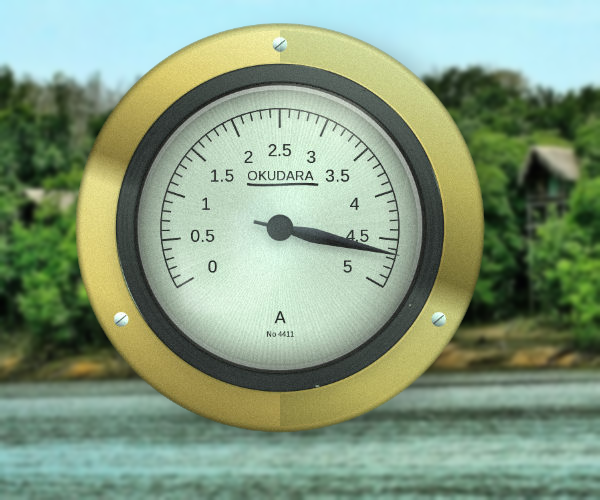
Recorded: 4.65; A
